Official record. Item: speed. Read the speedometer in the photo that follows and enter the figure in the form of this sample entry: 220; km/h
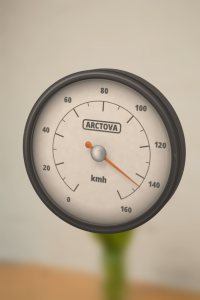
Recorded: 145; km/h
